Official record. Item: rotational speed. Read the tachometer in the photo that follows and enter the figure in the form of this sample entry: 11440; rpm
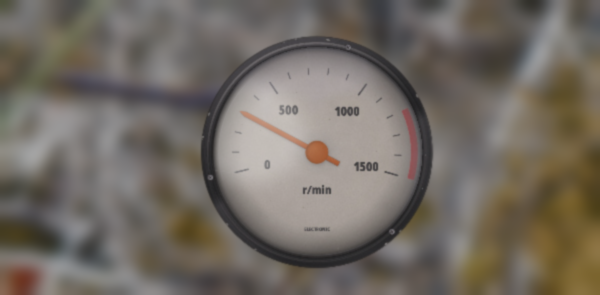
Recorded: 300; rpm
